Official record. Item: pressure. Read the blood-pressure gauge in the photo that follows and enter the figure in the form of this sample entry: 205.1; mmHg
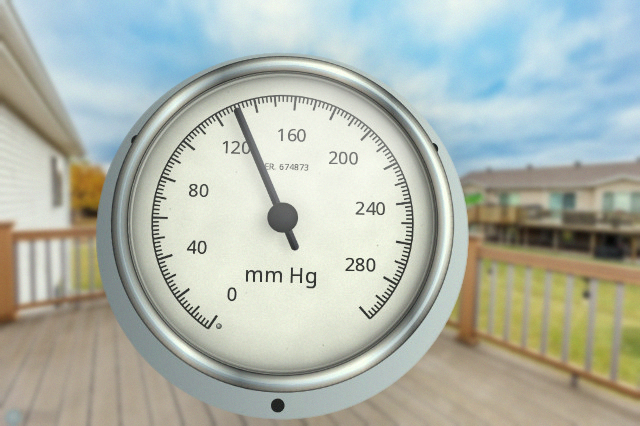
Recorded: 130; mmHg
